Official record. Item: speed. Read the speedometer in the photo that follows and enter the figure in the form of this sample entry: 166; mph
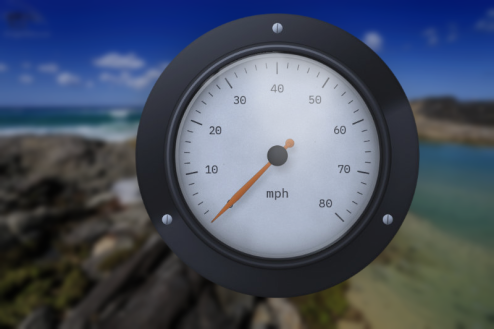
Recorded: 0; mph
